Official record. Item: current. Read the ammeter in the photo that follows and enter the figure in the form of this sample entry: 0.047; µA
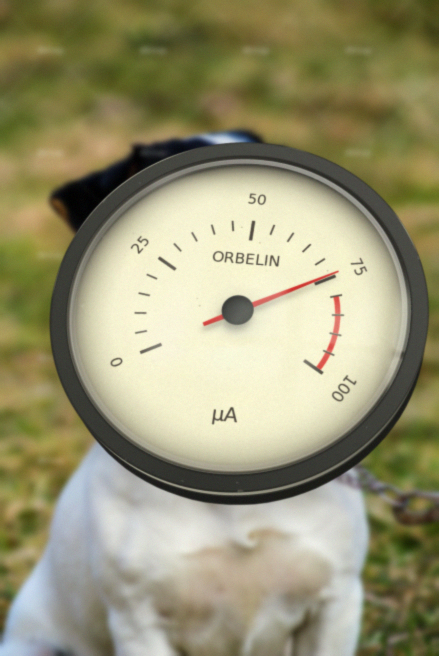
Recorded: 75; µA
